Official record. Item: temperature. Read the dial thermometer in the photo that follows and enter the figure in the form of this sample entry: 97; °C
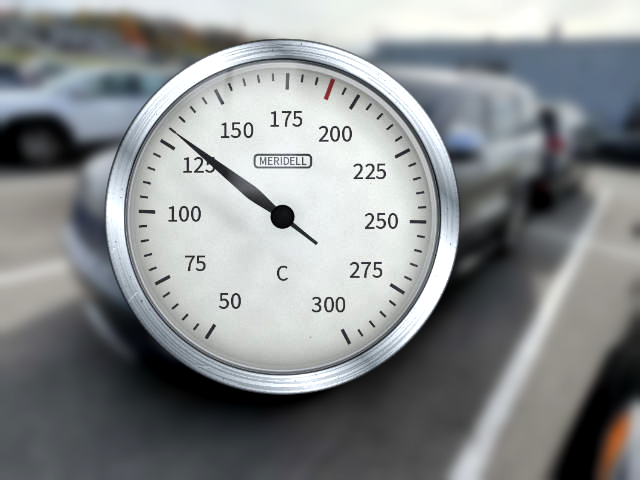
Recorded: 130; °C
